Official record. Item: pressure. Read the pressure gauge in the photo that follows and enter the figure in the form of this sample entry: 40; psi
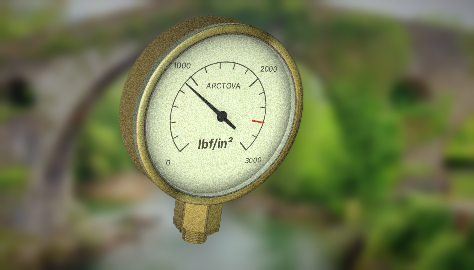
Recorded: 900; psi
